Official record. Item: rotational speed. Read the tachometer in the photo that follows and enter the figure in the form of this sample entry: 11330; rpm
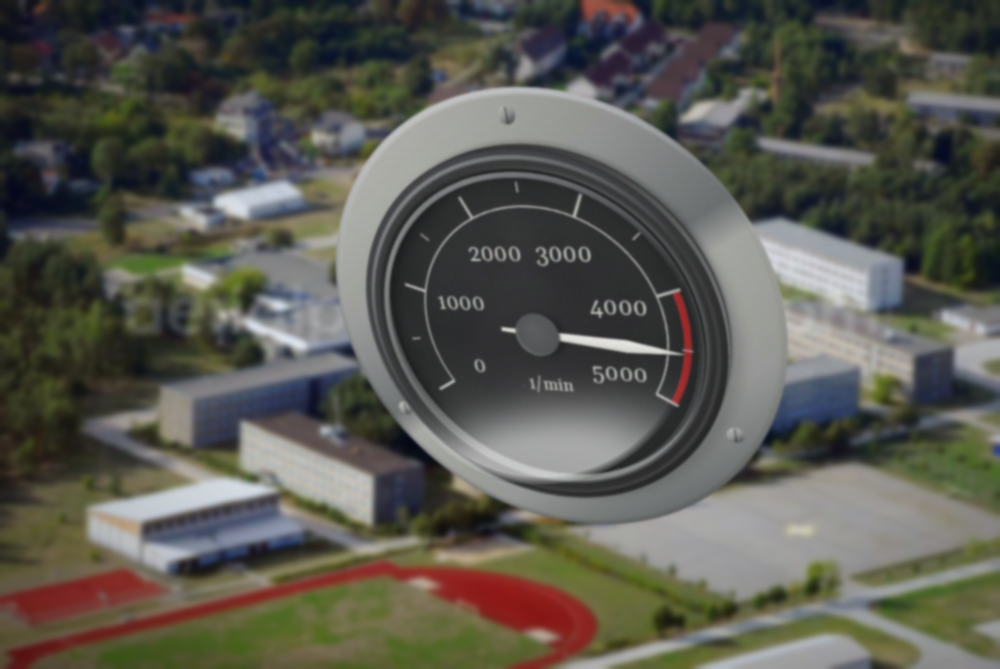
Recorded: 4500; rpm
